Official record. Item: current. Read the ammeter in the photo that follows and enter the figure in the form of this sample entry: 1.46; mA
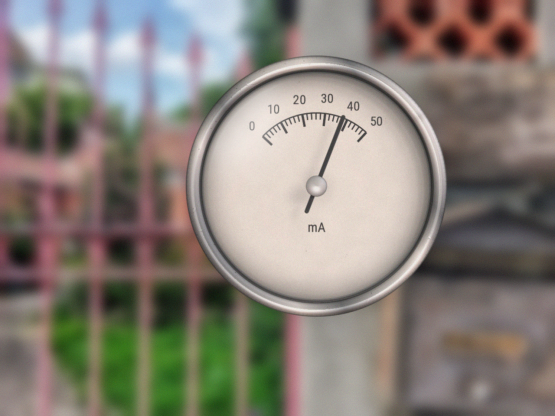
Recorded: 38; mA
